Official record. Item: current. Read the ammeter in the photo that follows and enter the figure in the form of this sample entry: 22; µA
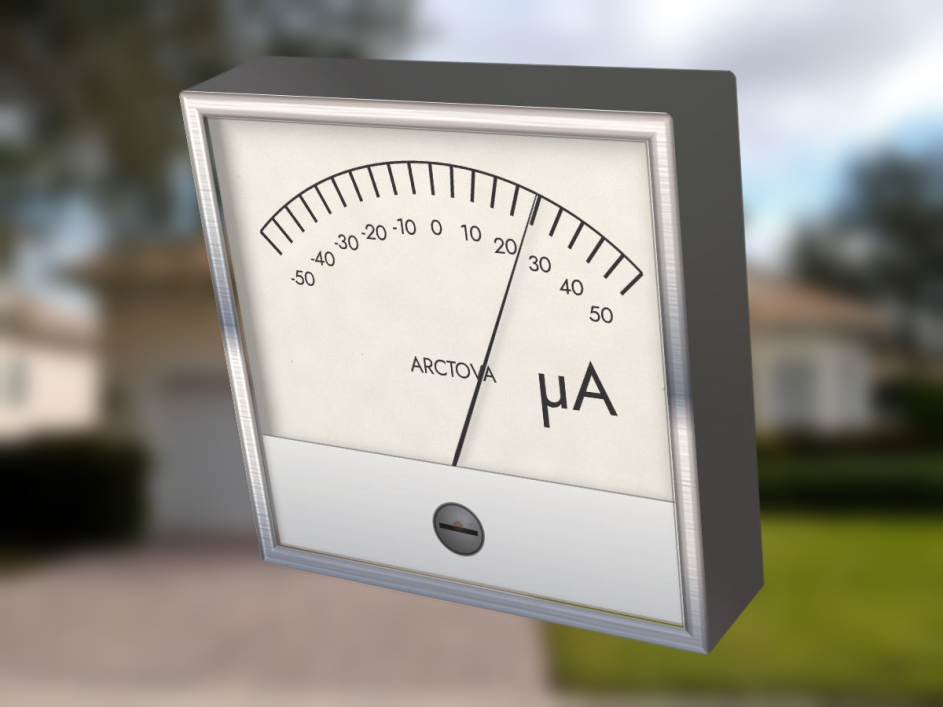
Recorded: 25; µA
